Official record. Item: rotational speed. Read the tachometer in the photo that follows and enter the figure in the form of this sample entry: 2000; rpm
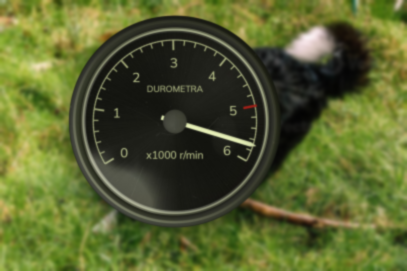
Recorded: 5700; rpm
